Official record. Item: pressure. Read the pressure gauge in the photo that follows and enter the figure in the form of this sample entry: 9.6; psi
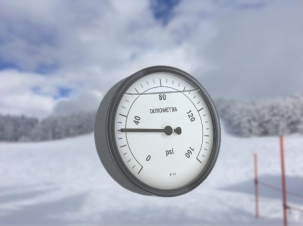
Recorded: 30; psi
